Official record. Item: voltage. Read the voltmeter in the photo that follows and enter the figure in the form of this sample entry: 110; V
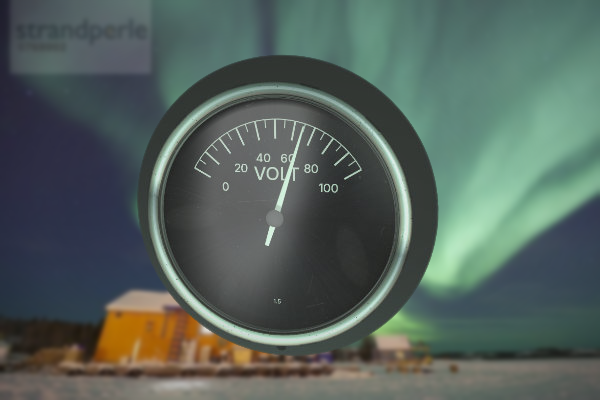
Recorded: 65; V
